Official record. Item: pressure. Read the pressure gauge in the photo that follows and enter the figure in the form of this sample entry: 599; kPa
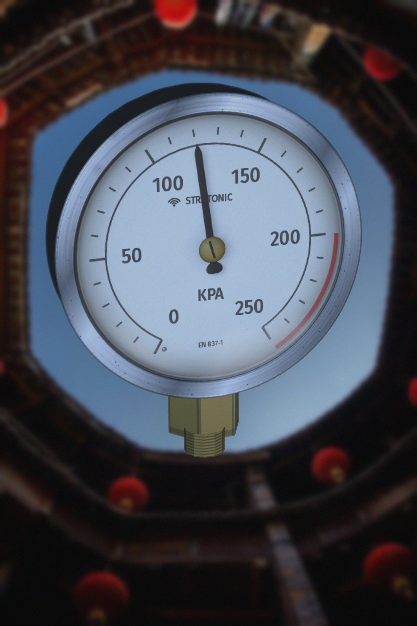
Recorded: 120; kPa
